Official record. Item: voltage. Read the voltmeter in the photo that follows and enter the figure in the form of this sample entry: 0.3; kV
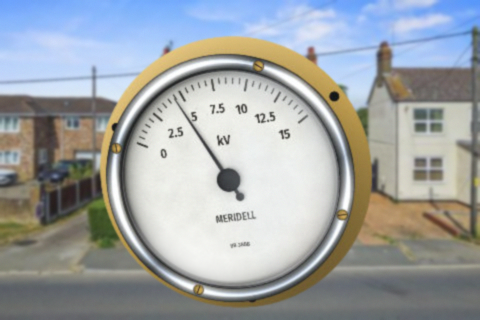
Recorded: 4.5; kV
